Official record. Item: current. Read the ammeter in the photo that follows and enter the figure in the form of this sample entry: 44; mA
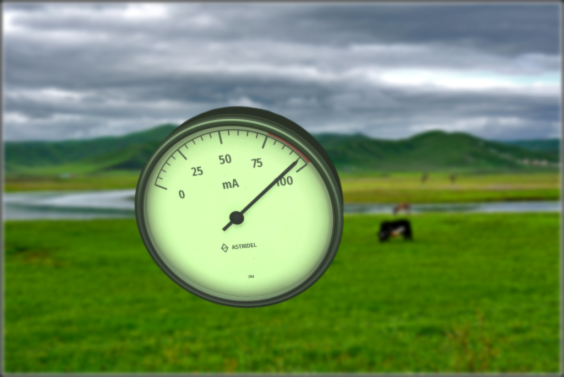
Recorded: 95; mA
